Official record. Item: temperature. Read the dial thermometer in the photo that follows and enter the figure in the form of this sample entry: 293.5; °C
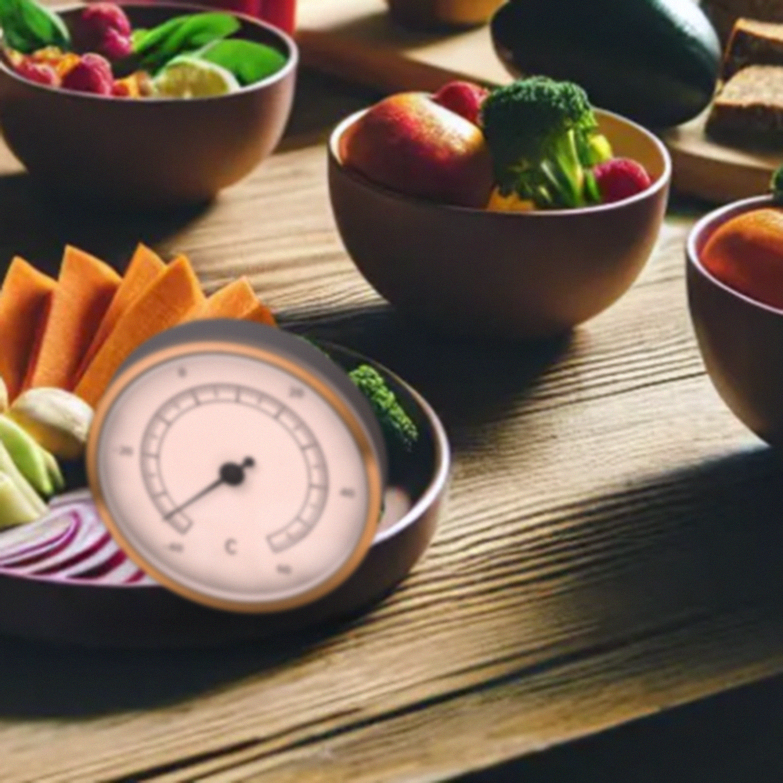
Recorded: -35; °C
